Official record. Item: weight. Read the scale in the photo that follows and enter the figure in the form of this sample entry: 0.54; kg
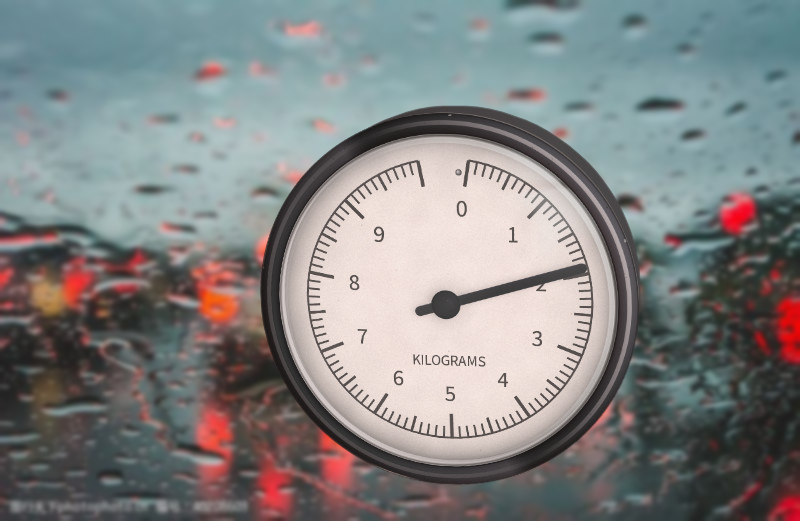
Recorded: 1.9; kg
